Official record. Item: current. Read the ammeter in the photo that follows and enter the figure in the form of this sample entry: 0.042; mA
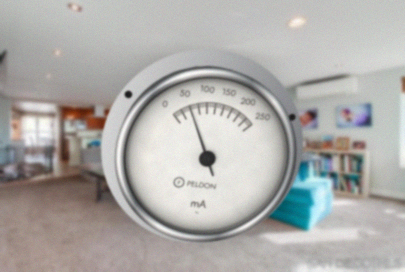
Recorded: 50; mA
